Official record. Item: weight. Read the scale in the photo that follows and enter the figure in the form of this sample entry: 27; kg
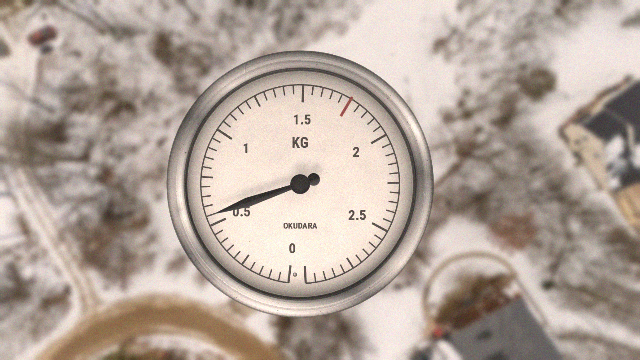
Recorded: 0.55; kg
